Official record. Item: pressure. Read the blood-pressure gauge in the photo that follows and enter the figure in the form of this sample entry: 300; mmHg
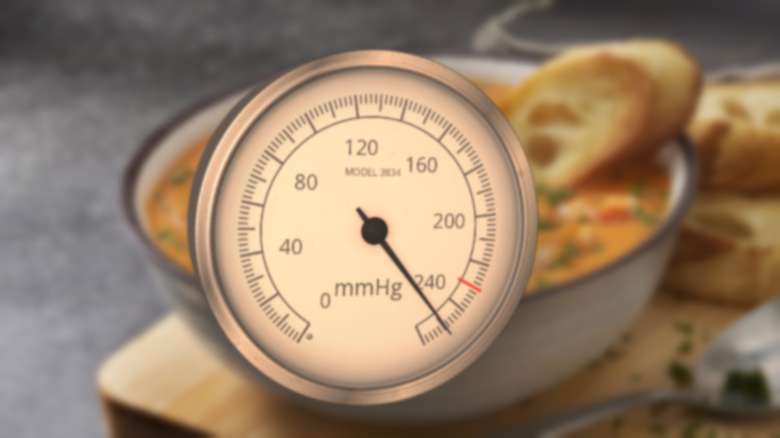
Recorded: 250; mmHg
